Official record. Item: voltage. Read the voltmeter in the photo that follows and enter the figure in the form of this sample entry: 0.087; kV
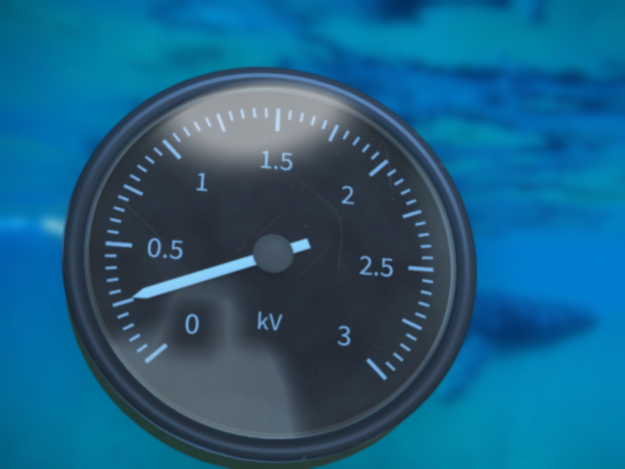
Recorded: 0.25; kV
